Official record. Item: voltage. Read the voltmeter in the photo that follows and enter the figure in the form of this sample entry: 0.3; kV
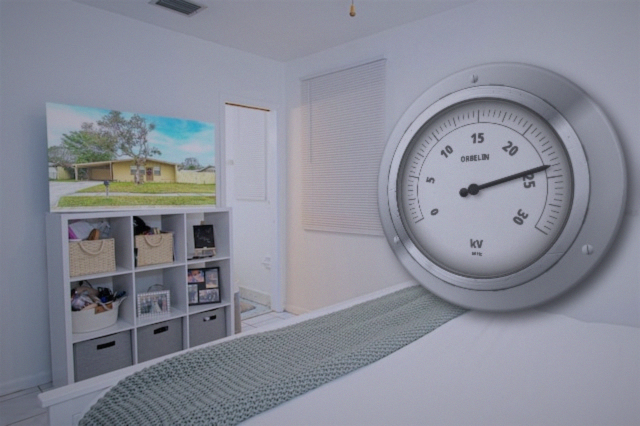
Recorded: 24; kV
